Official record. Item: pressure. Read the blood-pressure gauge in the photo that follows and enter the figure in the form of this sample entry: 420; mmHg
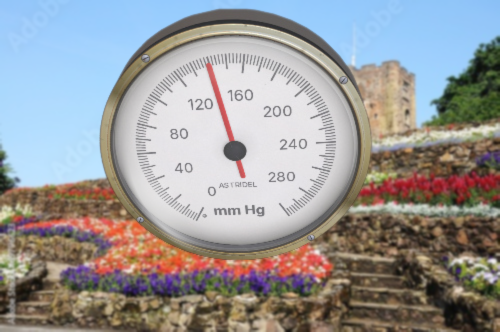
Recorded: 140; mmHg
